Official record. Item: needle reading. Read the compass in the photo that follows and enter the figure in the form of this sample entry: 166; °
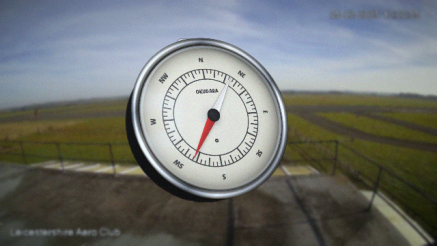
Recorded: 215; °
